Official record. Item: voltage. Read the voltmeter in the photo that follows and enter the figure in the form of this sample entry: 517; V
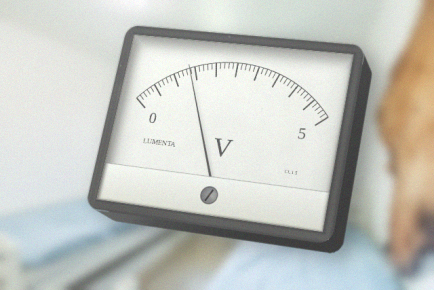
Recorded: 1.4; V
